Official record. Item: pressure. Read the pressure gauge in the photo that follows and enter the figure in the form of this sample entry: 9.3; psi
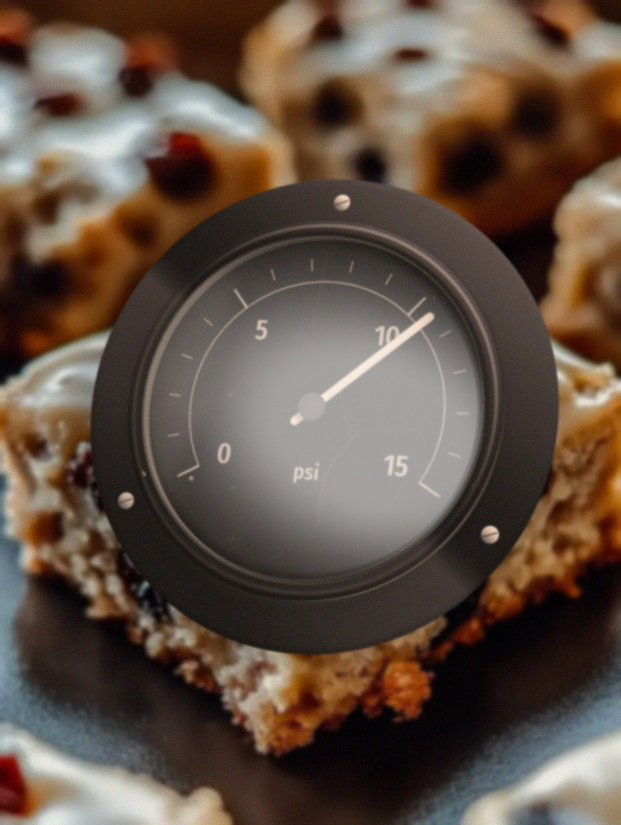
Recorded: 10.5; psi
